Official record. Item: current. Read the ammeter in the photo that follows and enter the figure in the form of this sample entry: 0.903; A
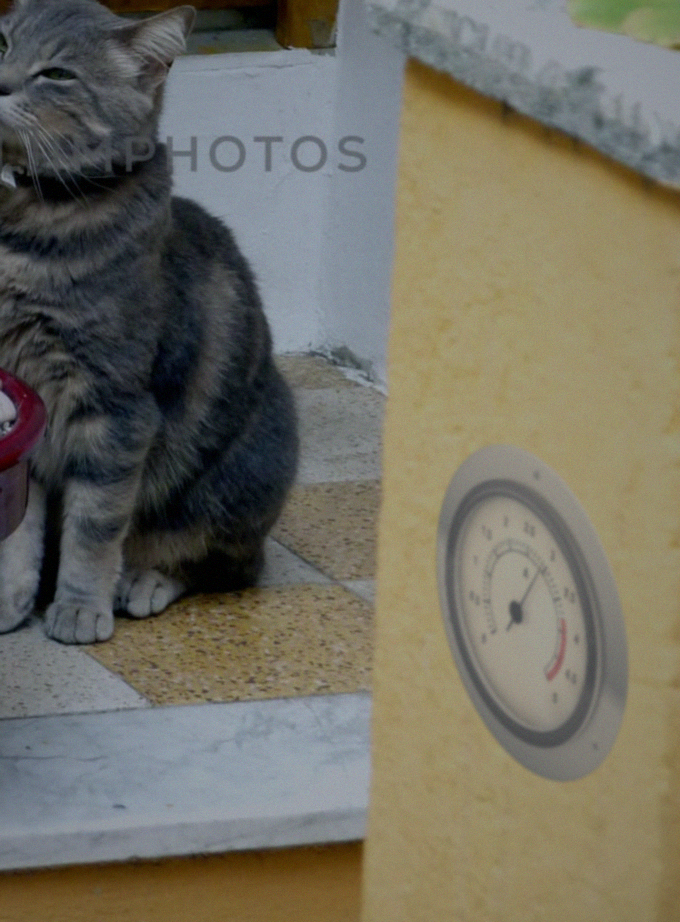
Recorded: 3; A
